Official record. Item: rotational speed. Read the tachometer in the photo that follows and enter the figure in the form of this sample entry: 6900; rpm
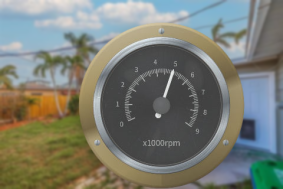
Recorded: 5000; rpm
